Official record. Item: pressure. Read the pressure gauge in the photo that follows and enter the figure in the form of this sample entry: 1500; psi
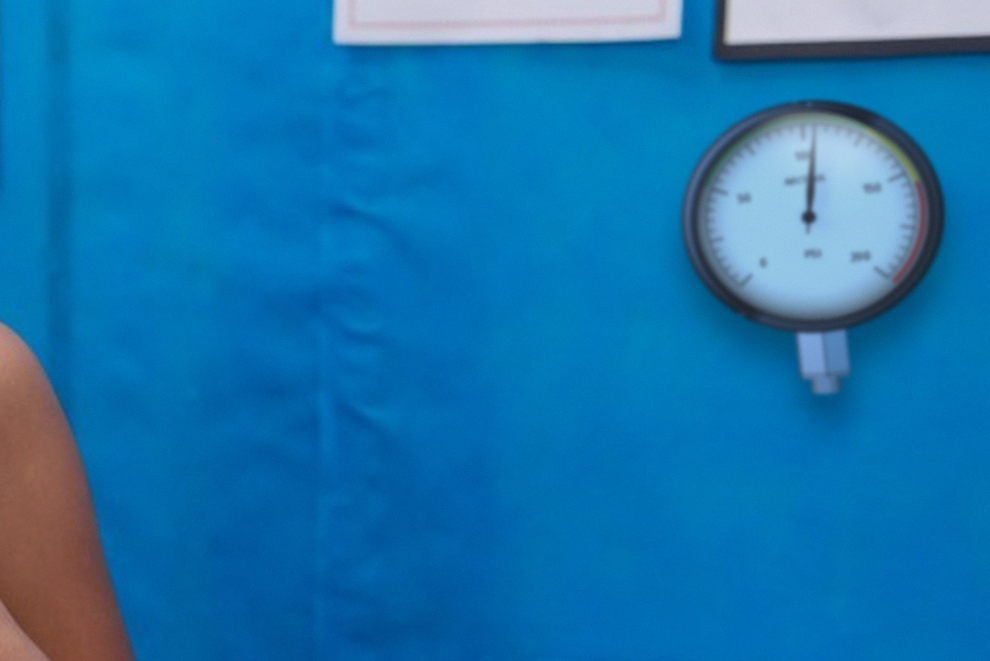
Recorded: 105; psi
